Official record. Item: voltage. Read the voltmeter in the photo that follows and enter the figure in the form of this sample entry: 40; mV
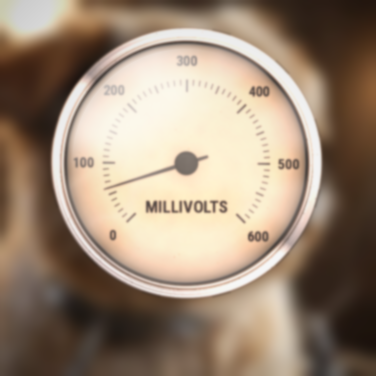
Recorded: 60; mV
